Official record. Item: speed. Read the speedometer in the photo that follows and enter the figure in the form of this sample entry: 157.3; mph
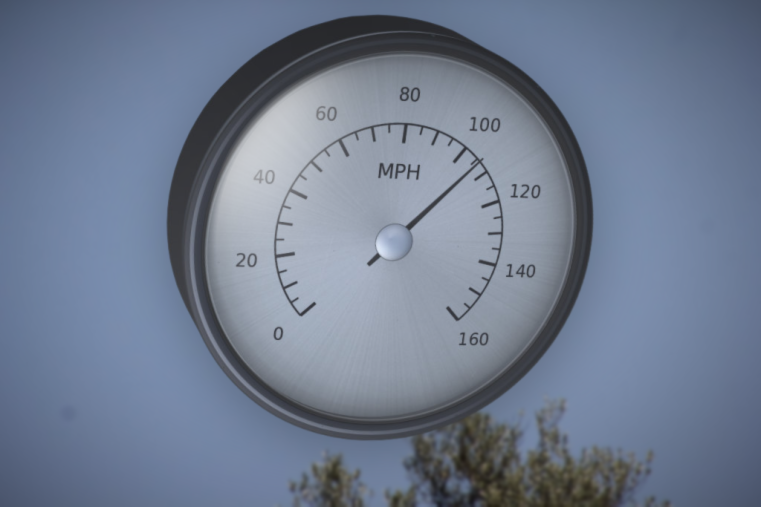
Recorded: 105; mph
